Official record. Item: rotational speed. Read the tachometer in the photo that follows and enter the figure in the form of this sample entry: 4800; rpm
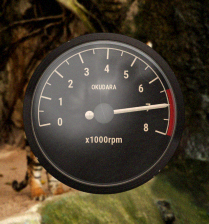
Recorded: 7000; rpm
